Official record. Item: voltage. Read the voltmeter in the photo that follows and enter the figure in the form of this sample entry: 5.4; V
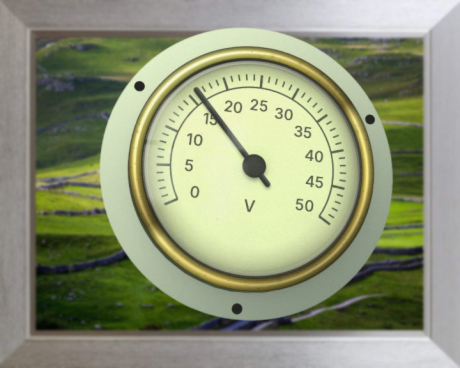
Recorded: 16; V
